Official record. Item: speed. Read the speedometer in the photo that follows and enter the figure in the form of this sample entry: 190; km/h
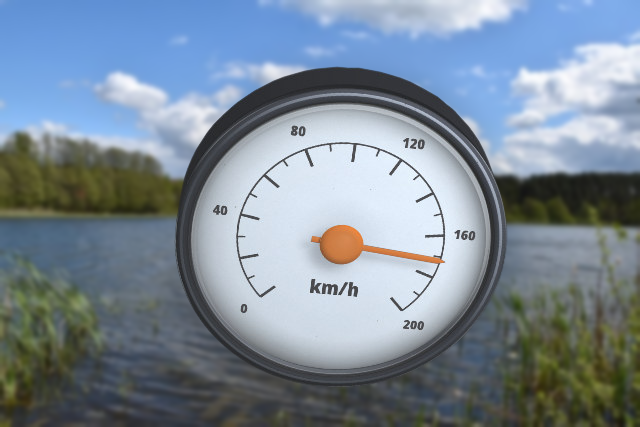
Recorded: 170; km/h
